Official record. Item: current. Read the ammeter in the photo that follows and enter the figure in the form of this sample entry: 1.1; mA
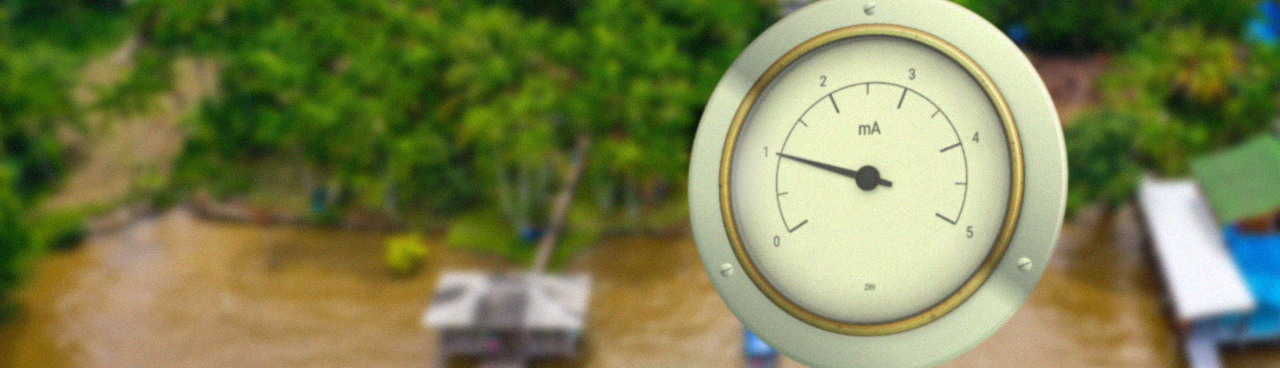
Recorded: 1; mA
